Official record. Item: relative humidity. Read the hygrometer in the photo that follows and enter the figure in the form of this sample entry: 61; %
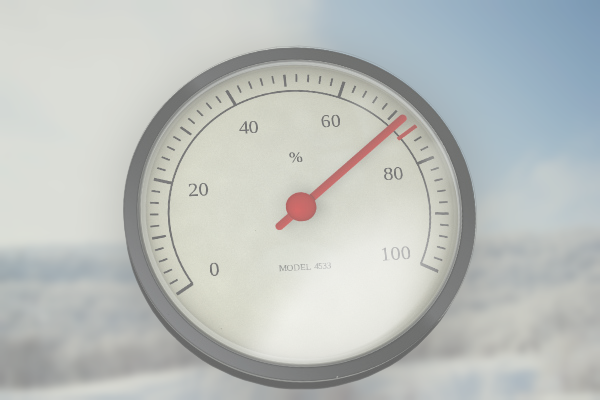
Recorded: 72; %
